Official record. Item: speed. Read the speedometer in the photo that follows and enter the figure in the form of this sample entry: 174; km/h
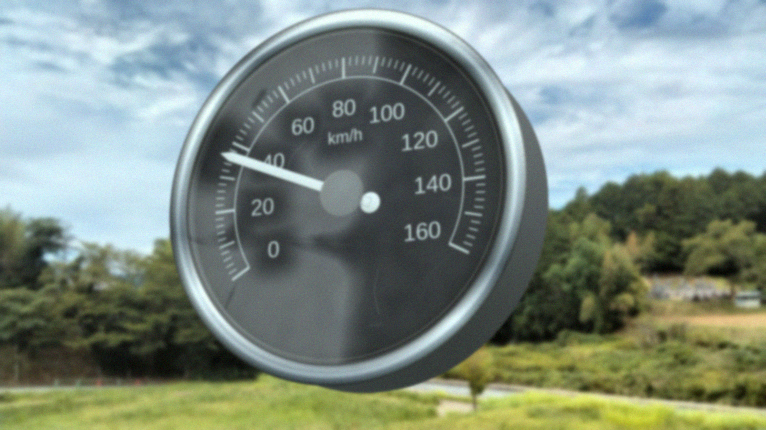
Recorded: 36; km/h
